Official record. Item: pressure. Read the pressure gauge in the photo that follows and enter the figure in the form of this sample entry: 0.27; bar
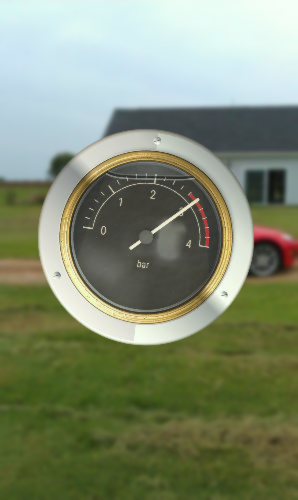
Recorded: 3; bar
